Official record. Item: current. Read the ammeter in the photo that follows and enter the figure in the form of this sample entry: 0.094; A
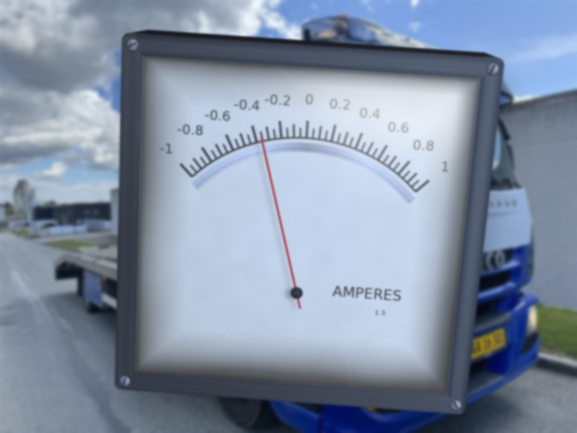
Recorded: -0.35; A
